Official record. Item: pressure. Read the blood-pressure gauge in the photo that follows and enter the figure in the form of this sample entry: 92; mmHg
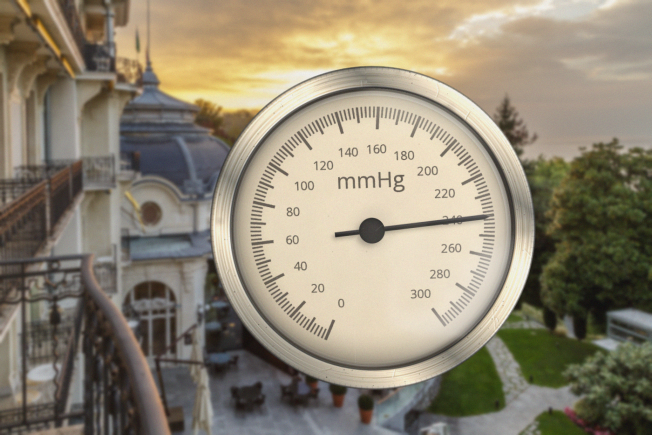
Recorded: 240; mmHg
